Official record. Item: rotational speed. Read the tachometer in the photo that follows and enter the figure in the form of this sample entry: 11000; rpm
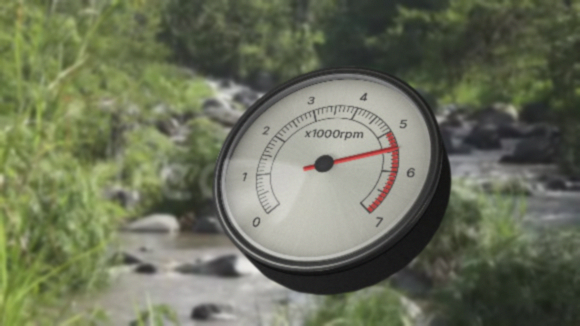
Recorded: 5500; rpm
